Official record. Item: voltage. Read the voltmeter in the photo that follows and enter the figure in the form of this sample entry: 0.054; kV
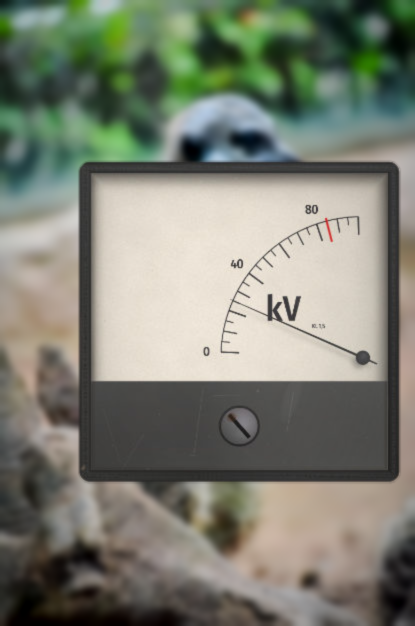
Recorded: 25; kV
